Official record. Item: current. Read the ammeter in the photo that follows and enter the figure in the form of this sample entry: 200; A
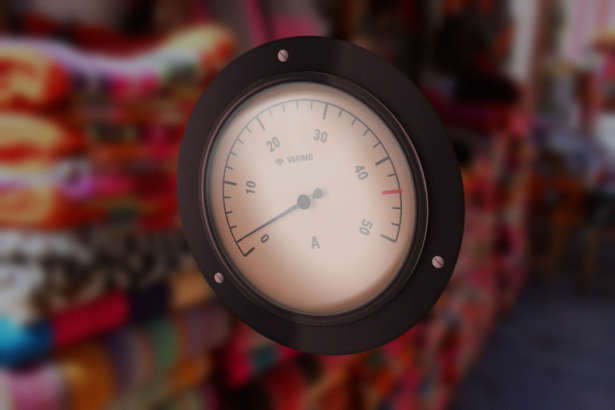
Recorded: 2; A
